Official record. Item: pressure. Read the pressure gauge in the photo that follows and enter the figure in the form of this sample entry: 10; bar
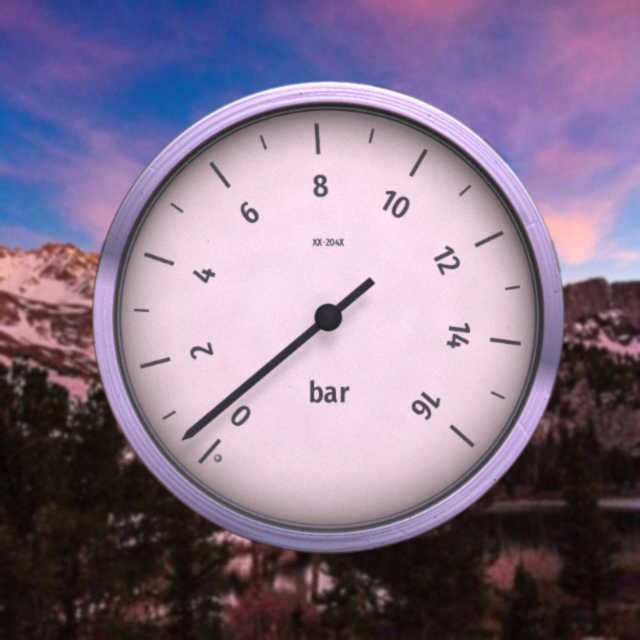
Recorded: 0.5; bar
